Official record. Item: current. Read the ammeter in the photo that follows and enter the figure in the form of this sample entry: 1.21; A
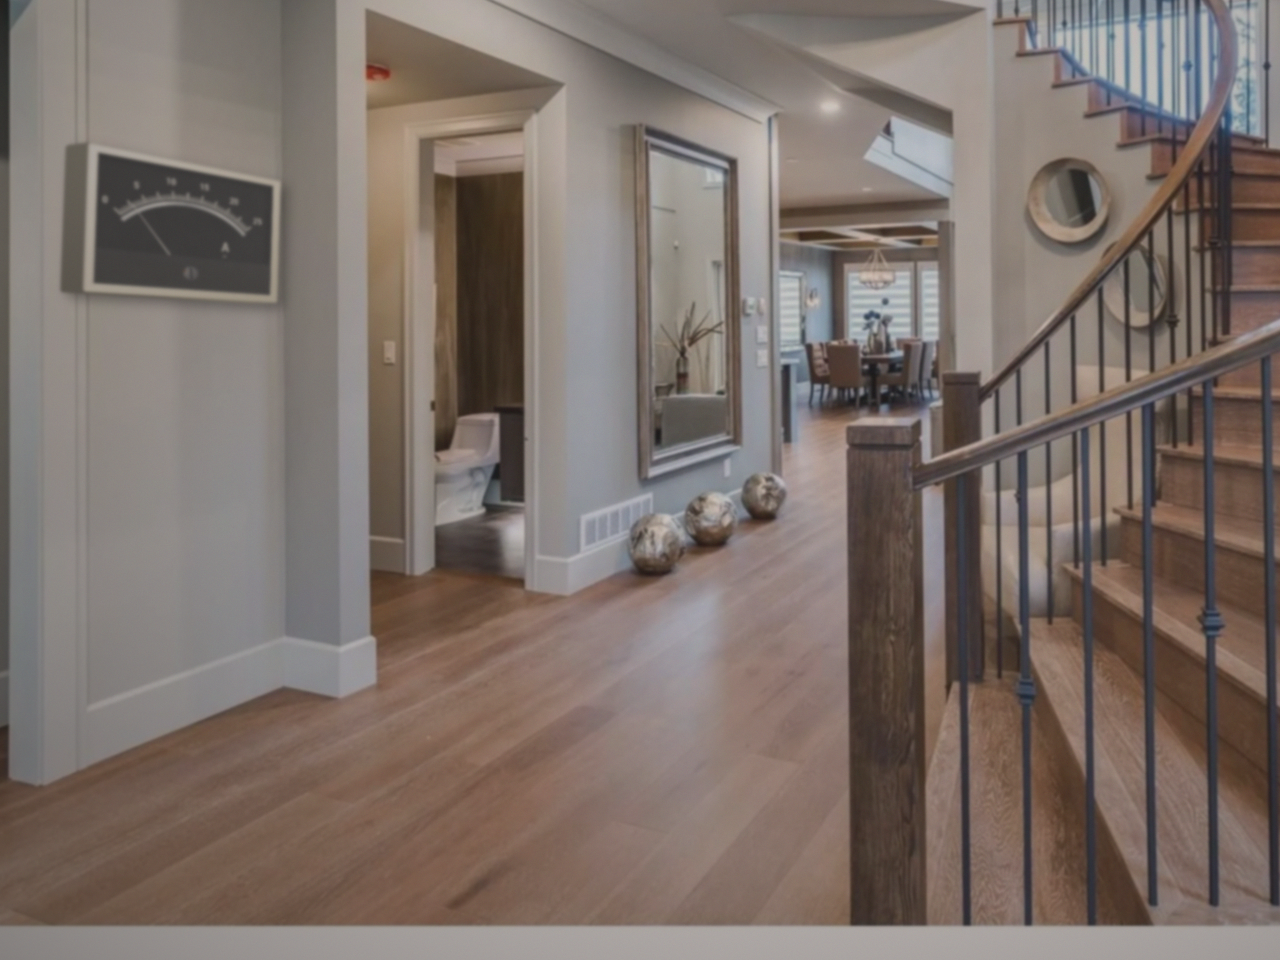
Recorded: 2.5; A
